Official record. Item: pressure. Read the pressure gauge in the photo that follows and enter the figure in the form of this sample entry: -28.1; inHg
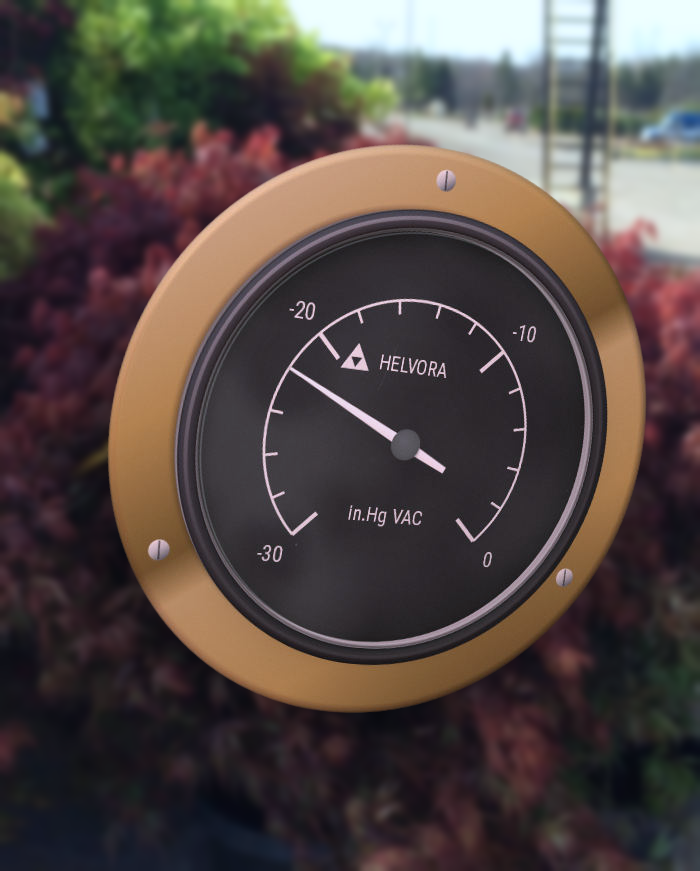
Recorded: -22; inHg
